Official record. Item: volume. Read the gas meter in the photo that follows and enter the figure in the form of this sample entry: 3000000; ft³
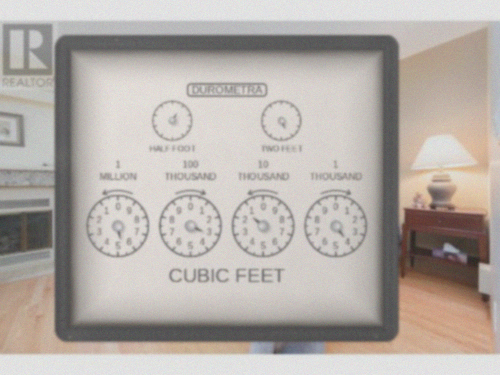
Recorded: 531400; ft³
